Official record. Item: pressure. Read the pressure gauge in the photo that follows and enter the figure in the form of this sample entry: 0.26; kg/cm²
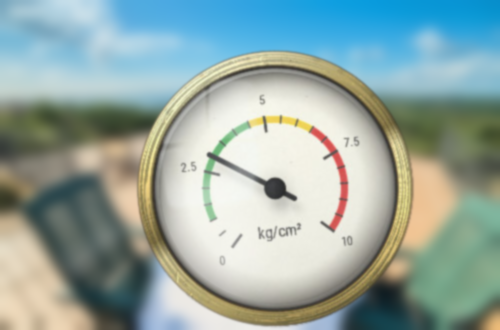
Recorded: 3; kg/cm²
